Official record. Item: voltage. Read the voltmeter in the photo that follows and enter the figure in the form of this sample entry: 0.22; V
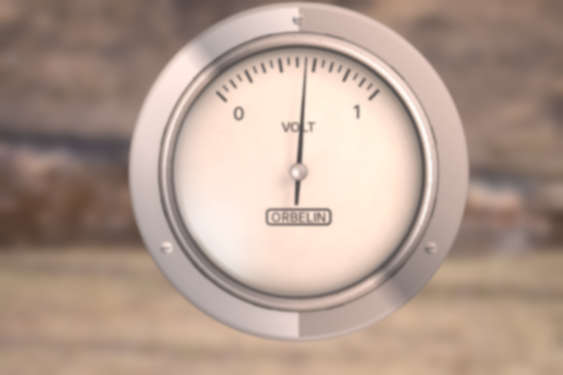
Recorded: 0.55; V
